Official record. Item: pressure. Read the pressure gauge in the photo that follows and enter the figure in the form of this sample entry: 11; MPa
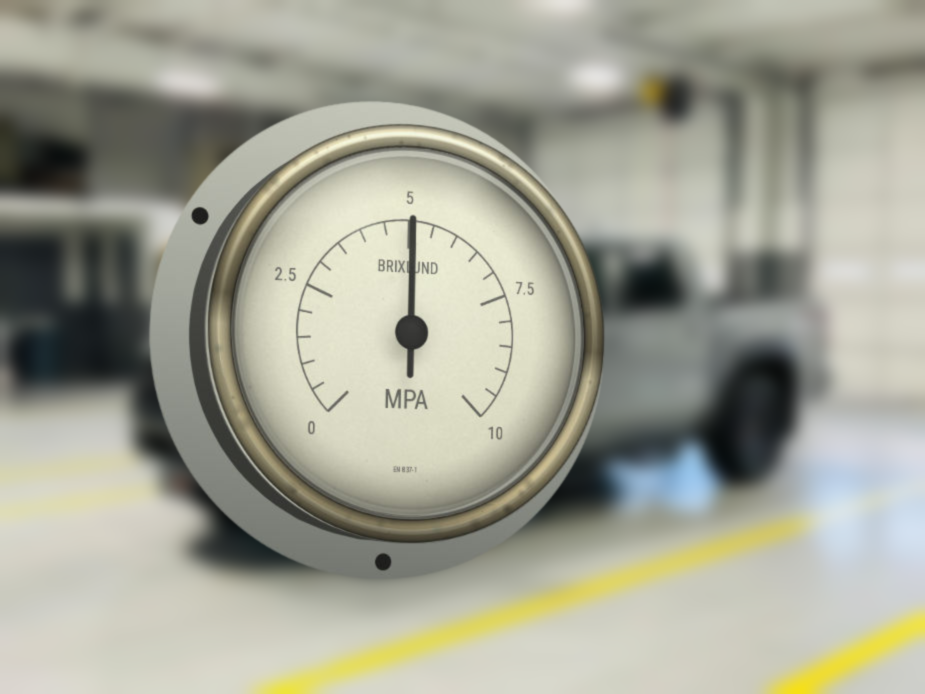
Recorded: 5; MPa
